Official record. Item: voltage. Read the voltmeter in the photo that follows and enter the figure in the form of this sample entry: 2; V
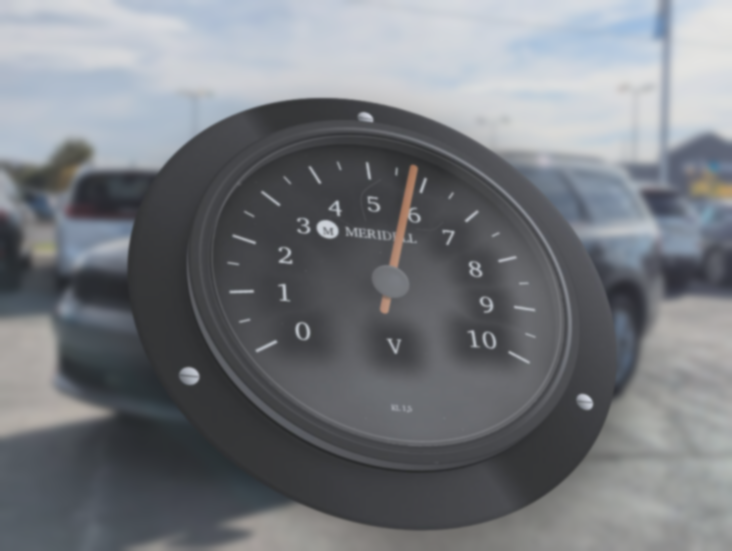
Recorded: 5.75; V
